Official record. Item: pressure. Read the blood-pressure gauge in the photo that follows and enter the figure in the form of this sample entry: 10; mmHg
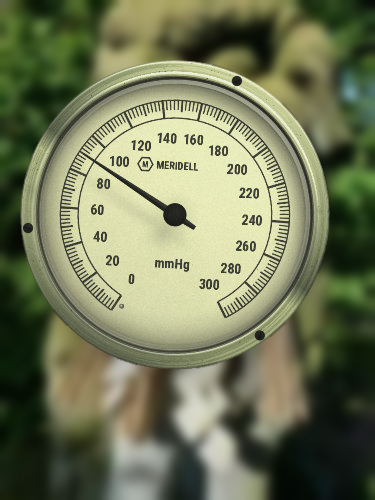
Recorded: 90; mmHg
